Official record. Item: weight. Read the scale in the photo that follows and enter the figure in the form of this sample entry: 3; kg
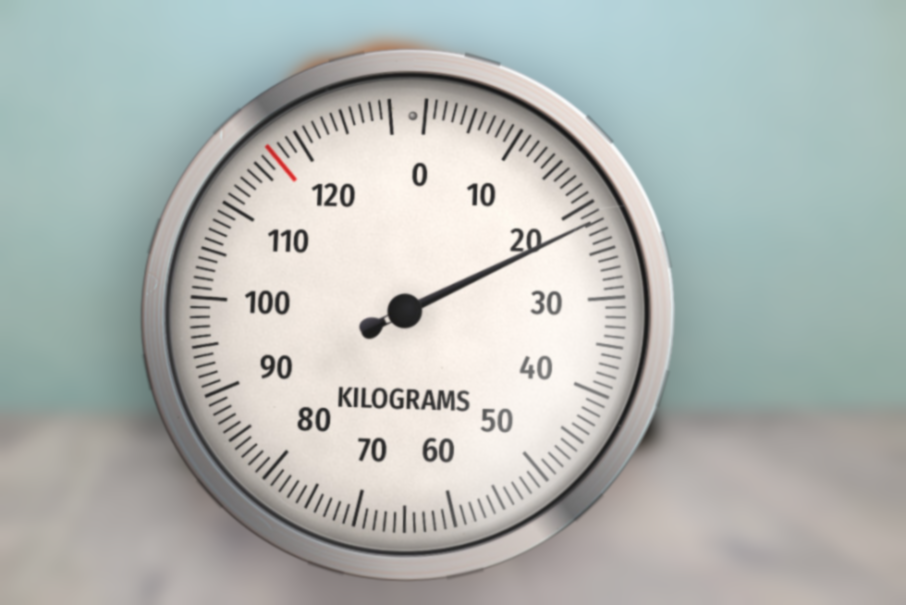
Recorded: 22; kg
